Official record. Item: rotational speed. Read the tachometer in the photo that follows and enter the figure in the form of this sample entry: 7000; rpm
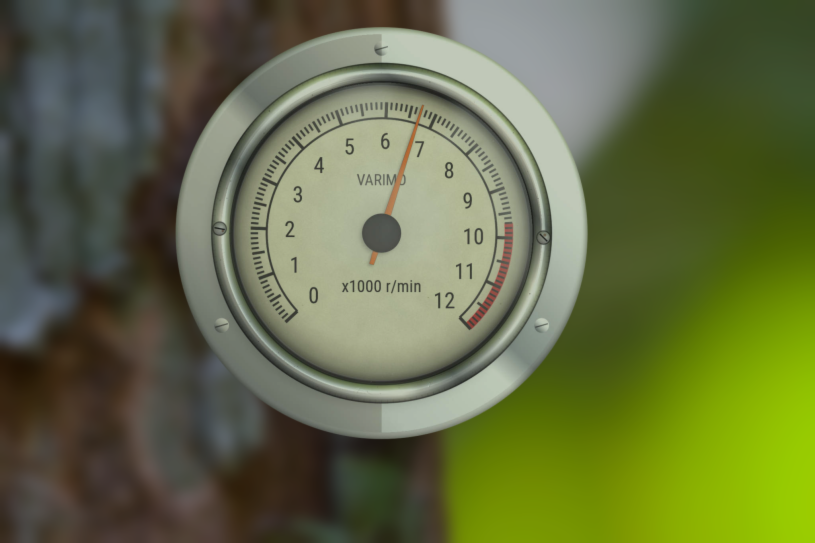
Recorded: 6700; rpm
